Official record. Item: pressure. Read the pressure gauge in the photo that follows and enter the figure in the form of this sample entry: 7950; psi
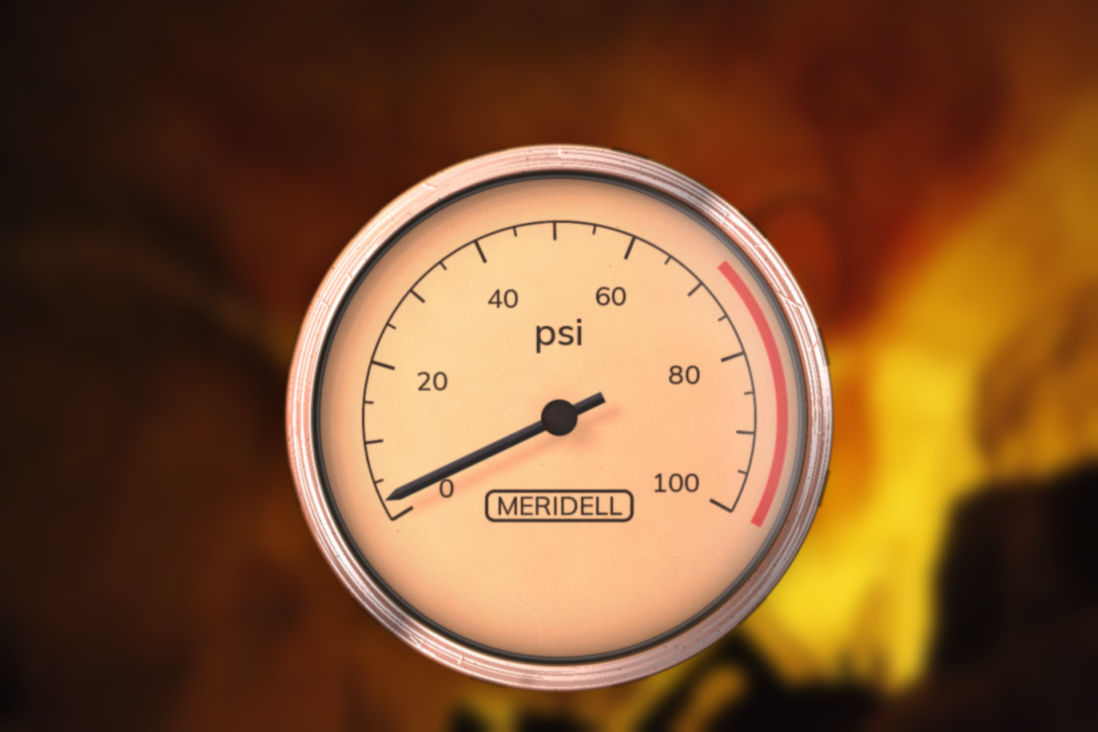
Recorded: 2.5; psi
